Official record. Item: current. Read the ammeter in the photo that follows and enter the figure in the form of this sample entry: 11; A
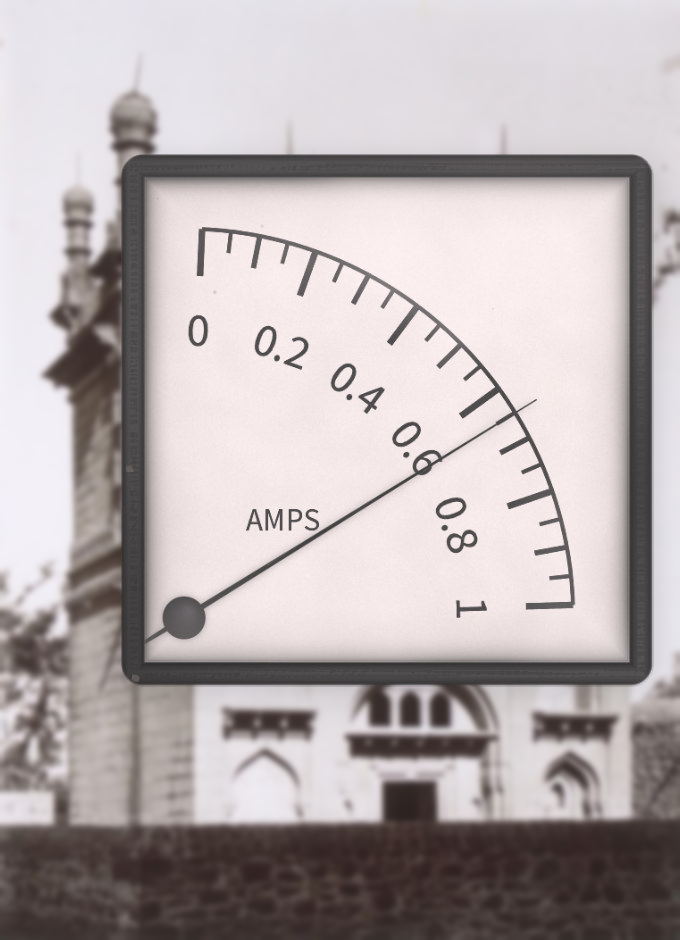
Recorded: 0.65; A
